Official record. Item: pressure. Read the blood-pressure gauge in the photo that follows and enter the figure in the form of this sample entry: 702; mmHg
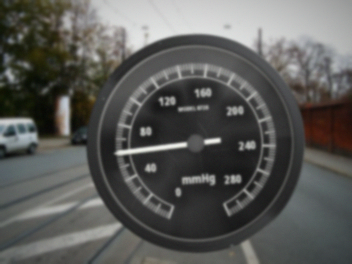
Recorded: 60; mmHg
